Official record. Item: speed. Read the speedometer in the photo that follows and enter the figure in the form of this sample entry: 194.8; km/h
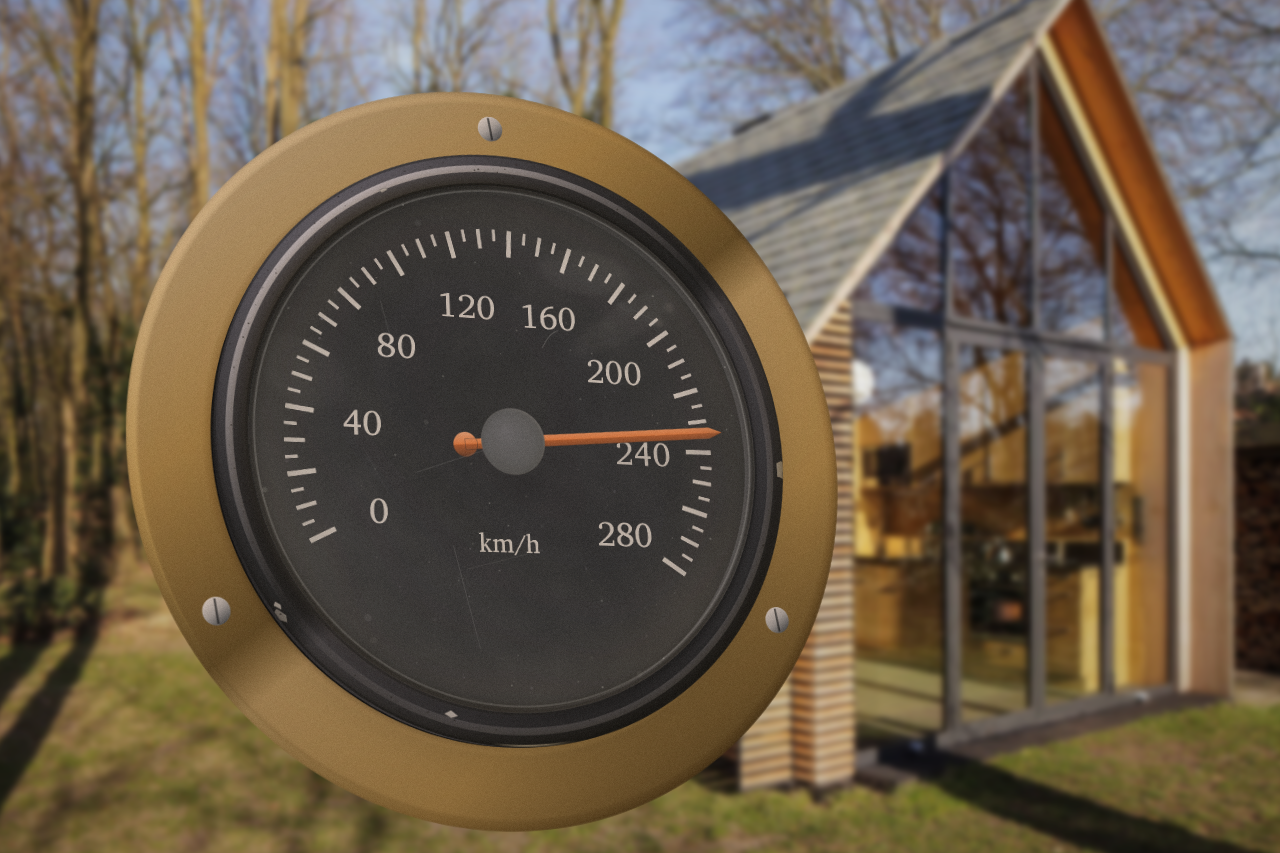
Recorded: 235; km/h
